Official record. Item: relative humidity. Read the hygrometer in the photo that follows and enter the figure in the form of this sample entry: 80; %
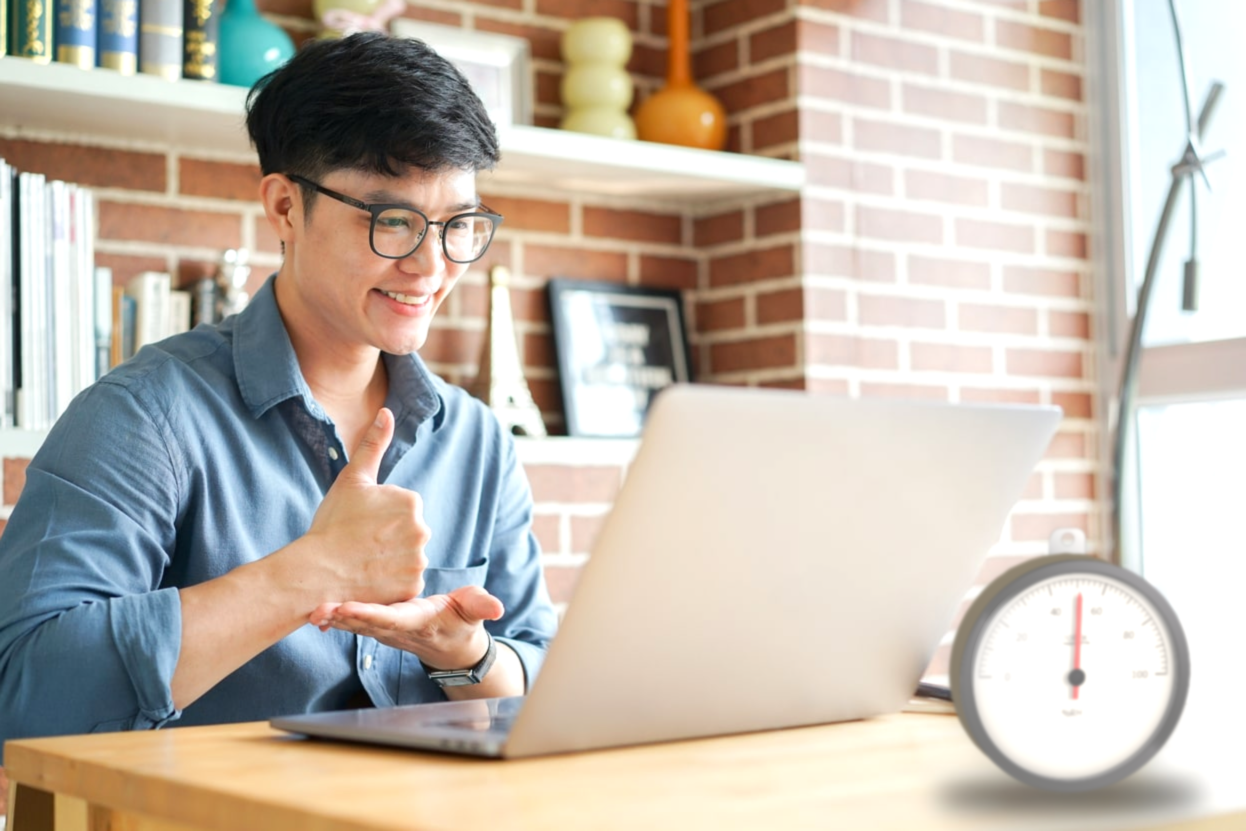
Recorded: 50; %
